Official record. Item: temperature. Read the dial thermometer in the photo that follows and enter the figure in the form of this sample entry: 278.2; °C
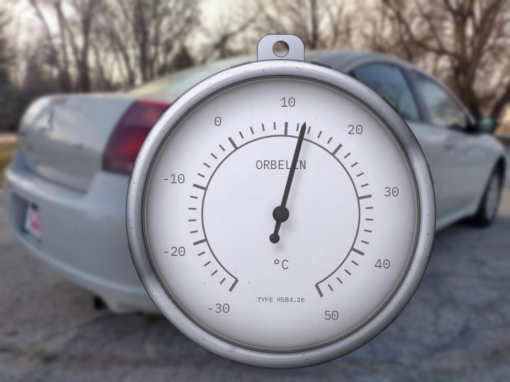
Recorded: 13; °C
